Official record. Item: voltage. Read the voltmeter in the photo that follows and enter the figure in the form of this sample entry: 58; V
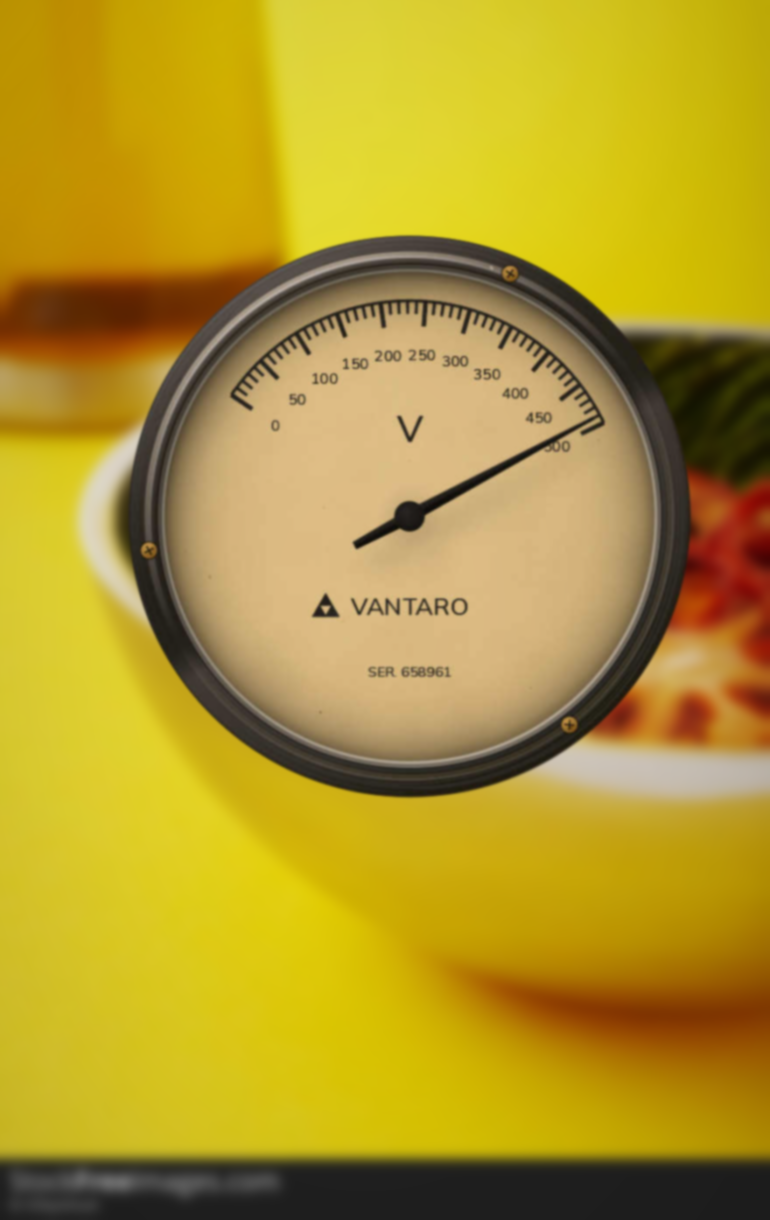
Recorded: 490; V
